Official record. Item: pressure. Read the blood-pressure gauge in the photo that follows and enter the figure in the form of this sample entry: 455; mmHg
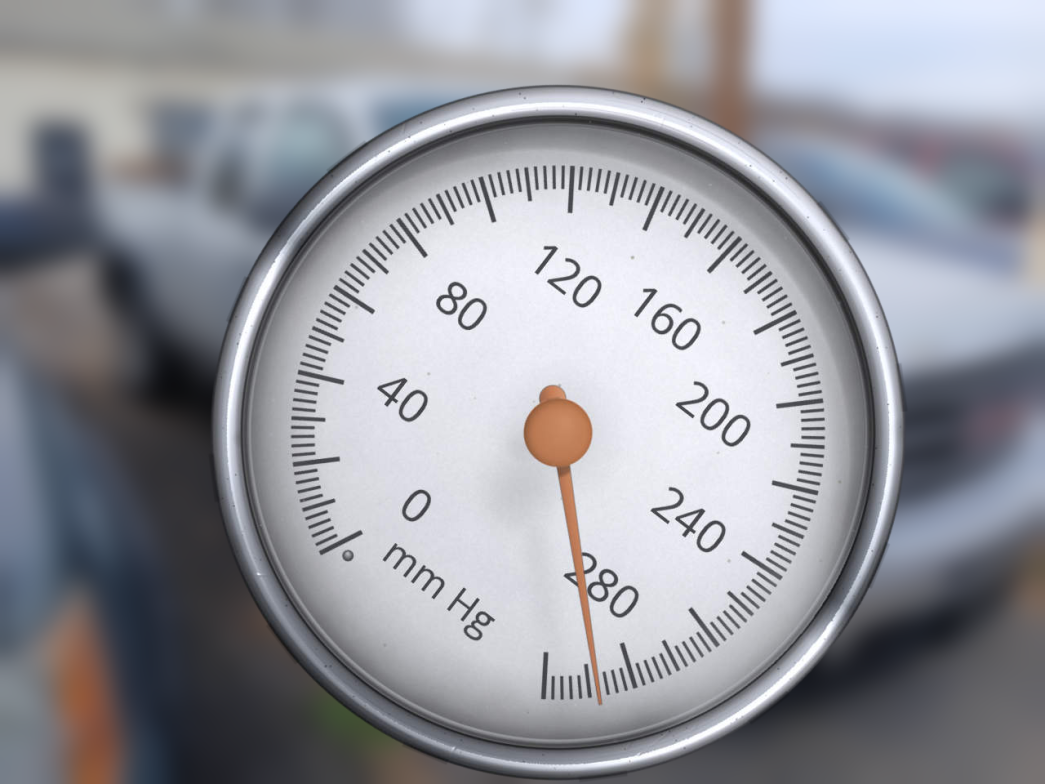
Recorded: 288; mmHg
